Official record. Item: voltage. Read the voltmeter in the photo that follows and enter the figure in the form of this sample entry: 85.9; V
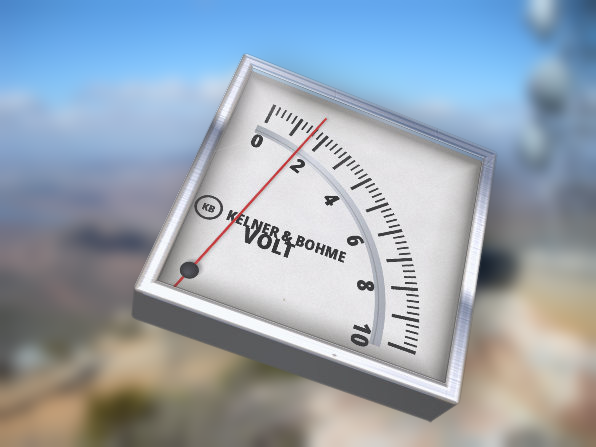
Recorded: 1.6; V
